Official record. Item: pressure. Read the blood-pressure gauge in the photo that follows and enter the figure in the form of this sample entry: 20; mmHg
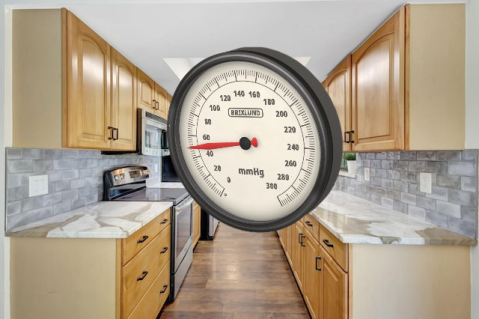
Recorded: 50; mmHg
